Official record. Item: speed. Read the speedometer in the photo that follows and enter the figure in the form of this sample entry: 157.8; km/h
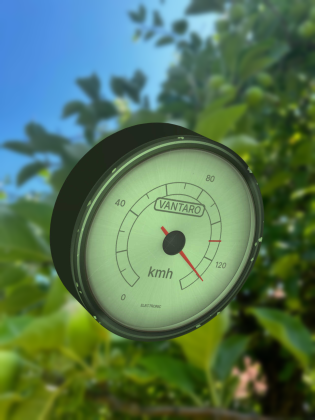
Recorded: 130; km/h
